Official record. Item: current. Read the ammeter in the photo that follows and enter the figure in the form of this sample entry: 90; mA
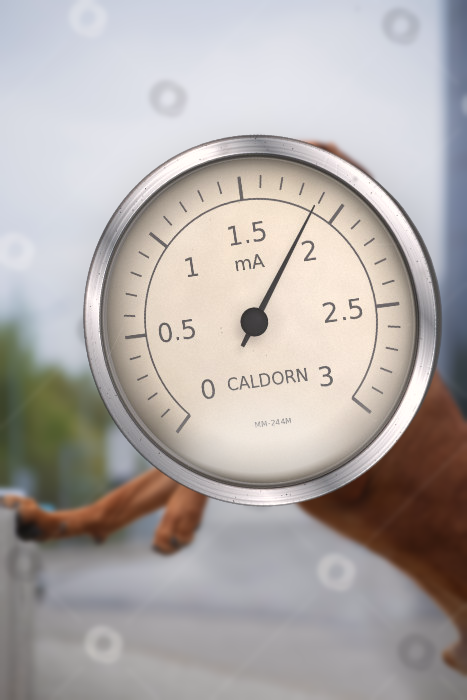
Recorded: 1.9; mA
